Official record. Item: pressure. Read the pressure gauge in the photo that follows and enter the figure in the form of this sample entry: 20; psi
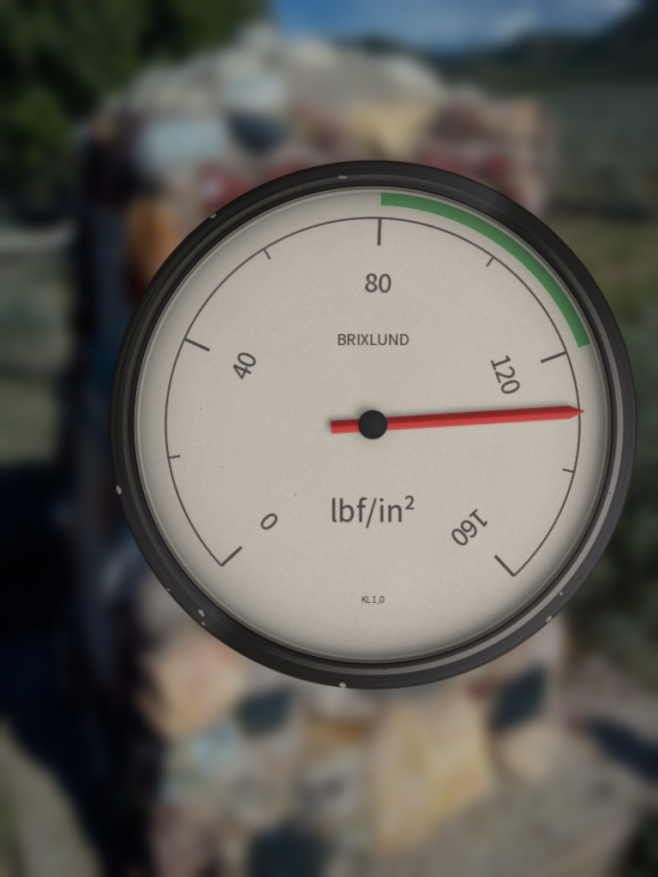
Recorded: 130; psi
